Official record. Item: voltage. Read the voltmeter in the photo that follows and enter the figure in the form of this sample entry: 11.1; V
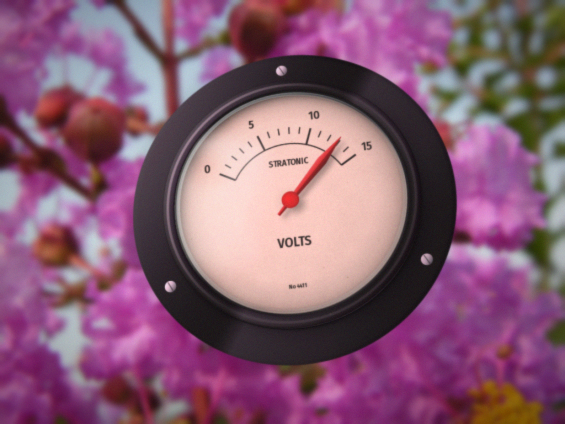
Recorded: 13; V
